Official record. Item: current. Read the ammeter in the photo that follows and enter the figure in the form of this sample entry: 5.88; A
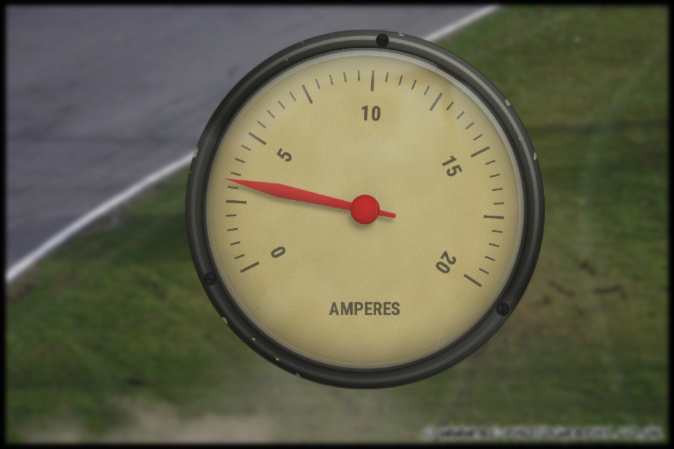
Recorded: 3.25; A
